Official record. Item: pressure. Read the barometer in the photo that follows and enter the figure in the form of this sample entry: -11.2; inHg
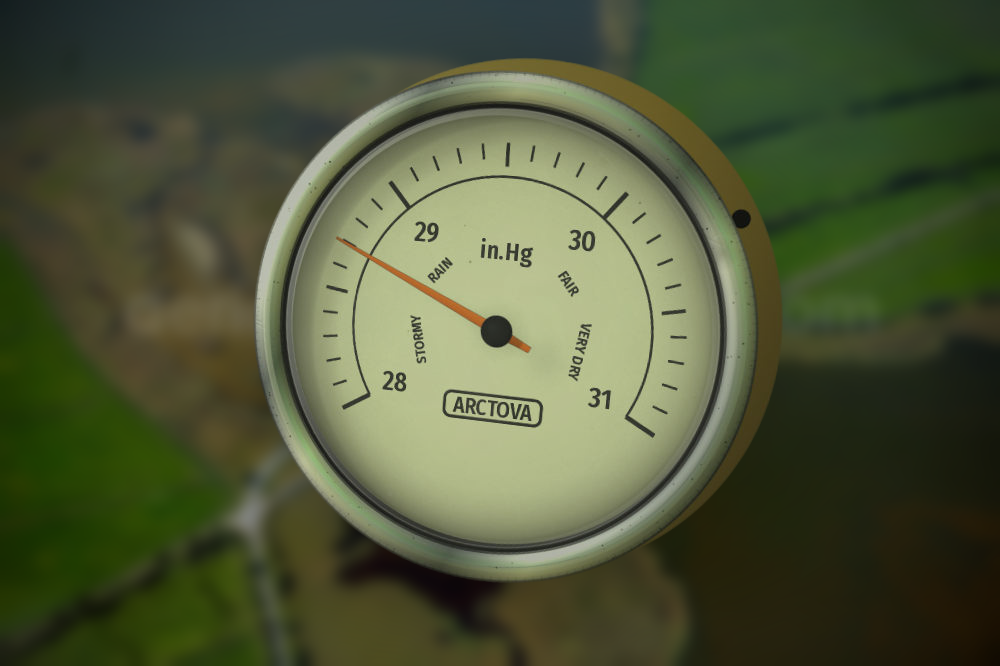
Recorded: 28.7; inHg
